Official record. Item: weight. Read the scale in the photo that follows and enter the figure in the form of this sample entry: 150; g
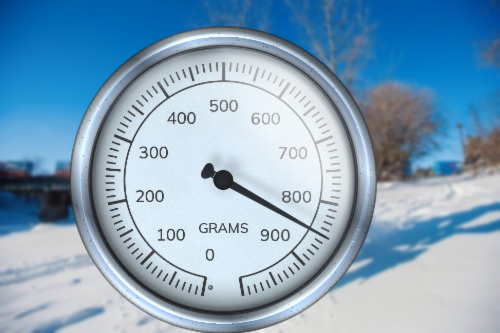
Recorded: 850; g
